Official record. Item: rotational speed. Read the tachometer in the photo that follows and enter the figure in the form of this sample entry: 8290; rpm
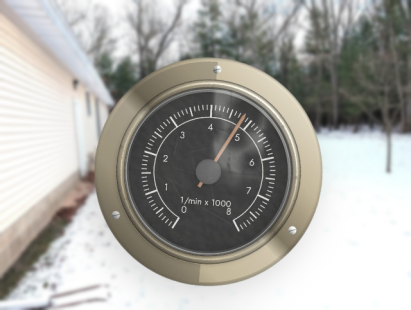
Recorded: 4800; rpm
